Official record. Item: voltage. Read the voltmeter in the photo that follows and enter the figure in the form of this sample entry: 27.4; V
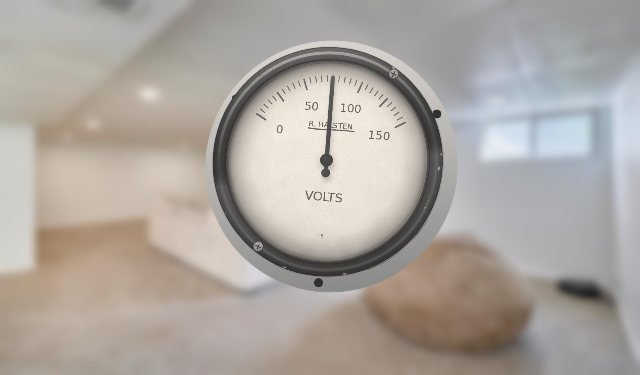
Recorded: 75; V
